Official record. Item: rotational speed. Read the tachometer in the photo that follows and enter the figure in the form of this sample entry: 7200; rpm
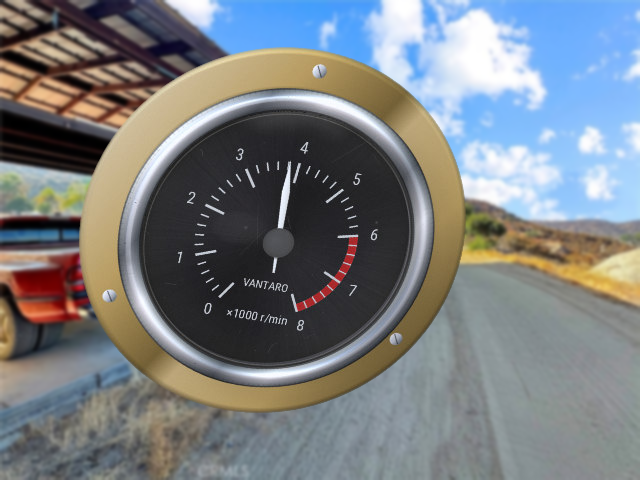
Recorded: 3800; rpm
